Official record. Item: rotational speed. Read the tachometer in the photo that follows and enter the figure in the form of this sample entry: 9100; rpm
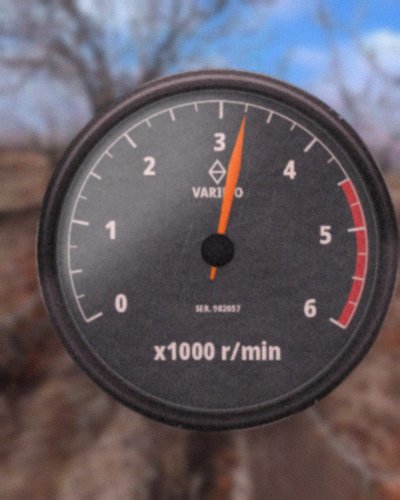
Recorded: 3250; rpm
